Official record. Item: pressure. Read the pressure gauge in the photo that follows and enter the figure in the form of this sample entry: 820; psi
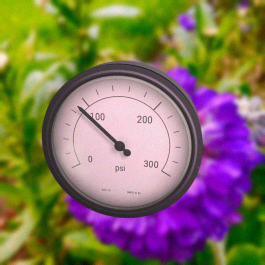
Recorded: 90; psi
